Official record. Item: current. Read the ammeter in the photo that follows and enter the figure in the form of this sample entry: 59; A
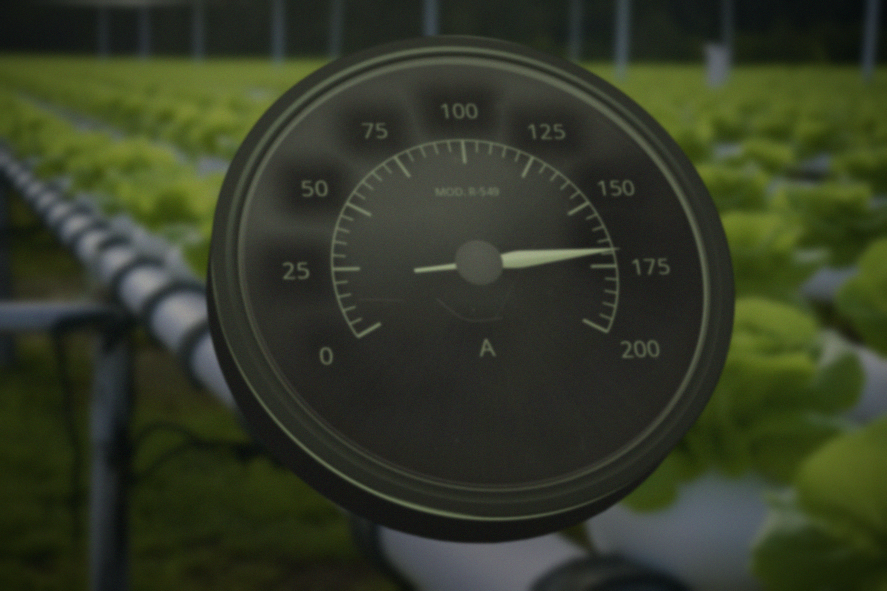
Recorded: 170; A
